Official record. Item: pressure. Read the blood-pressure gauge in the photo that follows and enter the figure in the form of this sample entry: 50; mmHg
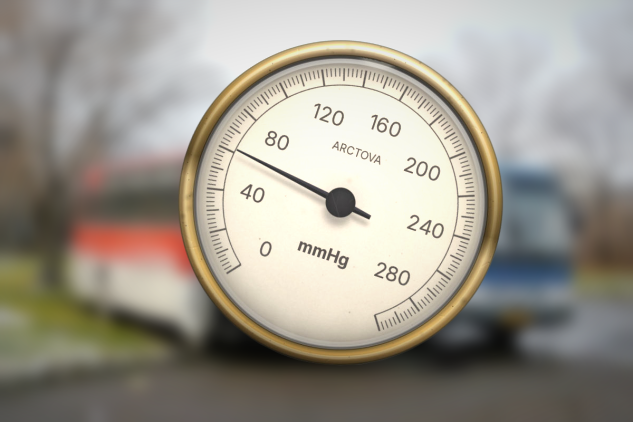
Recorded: 62; mmHg
